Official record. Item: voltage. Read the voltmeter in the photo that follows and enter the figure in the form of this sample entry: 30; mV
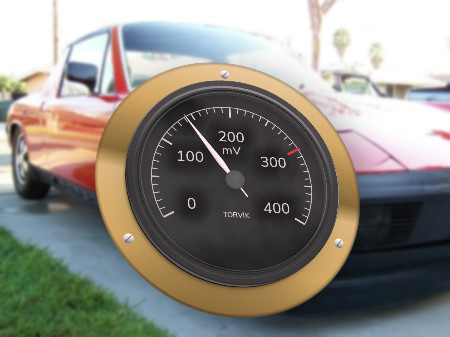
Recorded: 140; mV
